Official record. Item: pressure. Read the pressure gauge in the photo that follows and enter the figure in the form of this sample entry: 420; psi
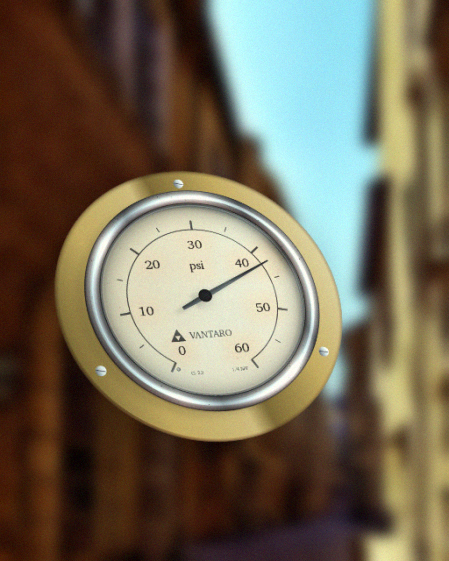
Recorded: 42.5; psi
